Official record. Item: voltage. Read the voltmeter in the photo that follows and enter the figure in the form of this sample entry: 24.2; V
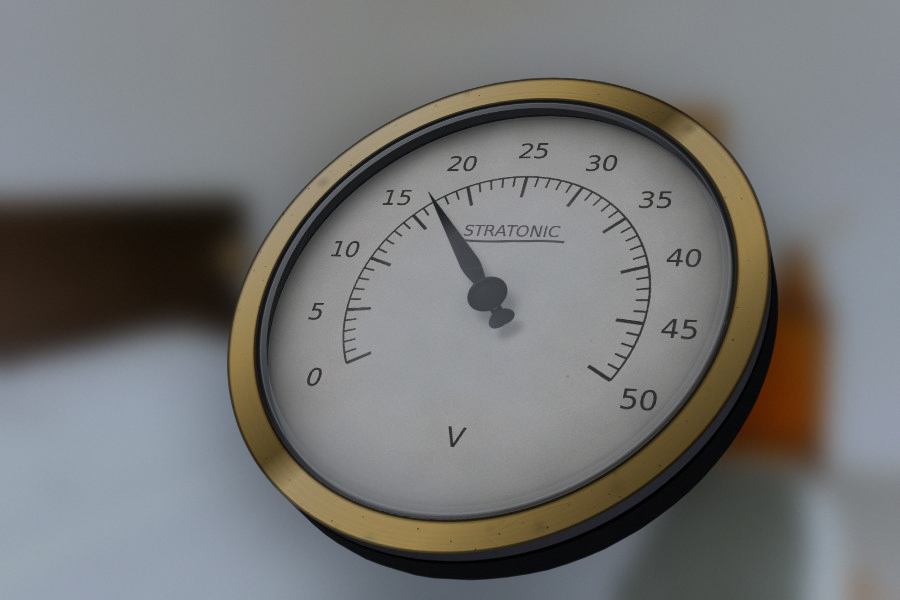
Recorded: 17; V
